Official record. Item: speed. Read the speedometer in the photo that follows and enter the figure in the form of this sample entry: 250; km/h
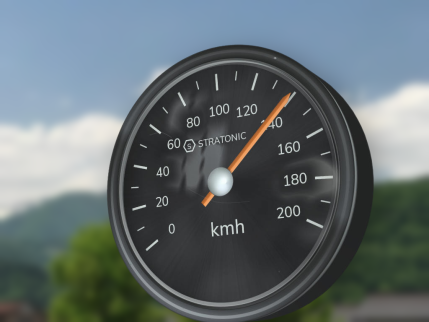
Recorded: 140; km/h
